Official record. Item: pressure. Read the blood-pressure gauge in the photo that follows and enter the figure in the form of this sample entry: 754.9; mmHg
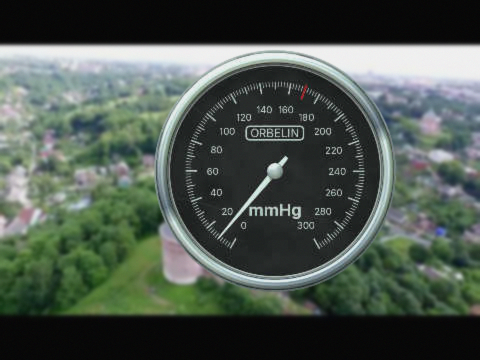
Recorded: 10; mmHg
